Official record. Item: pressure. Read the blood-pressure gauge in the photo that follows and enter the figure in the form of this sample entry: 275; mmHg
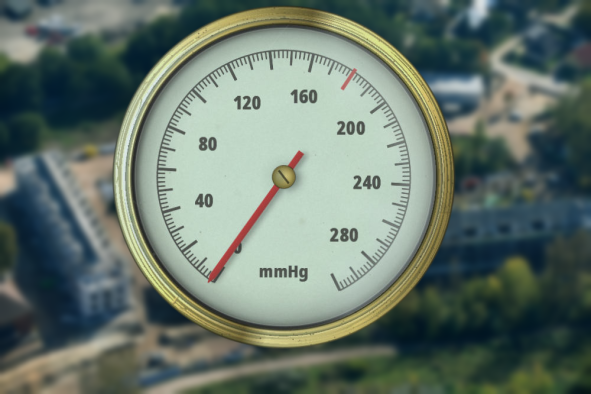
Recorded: 2; mmHg
